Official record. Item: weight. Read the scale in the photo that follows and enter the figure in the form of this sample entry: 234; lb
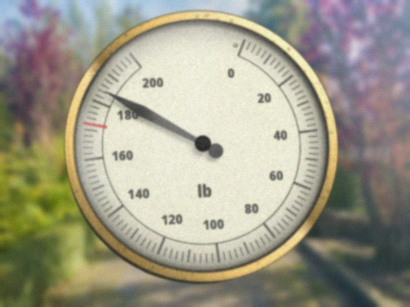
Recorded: 184; lb
